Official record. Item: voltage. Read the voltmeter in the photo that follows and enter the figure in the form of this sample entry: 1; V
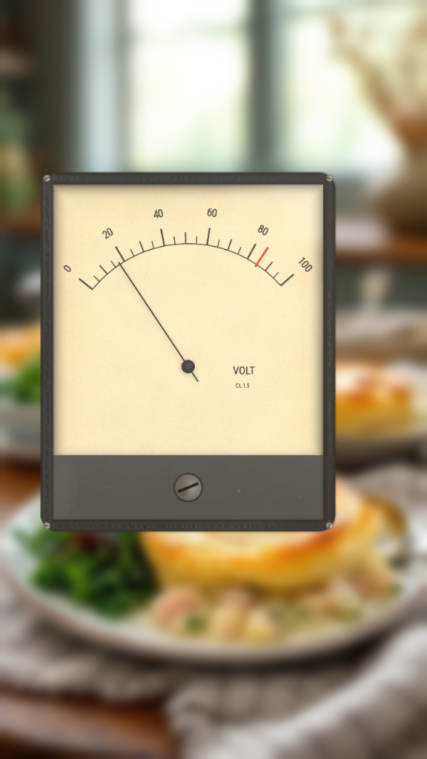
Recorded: 17.5; V
